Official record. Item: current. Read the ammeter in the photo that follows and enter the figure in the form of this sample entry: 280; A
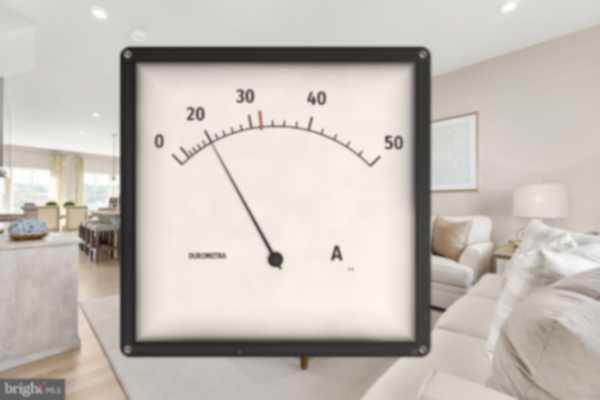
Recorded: 20; A
